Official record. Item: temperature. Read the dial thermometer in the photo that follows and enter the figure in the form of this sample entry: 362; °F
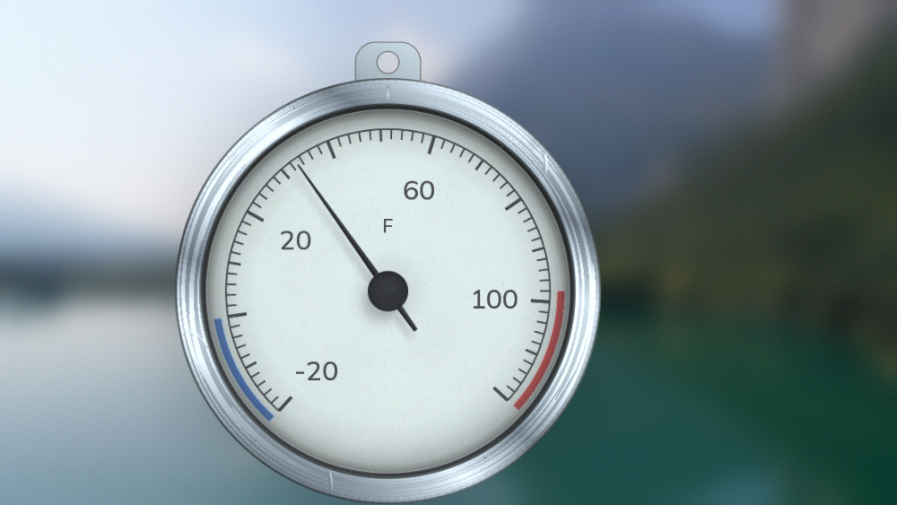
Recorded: 33; °F
